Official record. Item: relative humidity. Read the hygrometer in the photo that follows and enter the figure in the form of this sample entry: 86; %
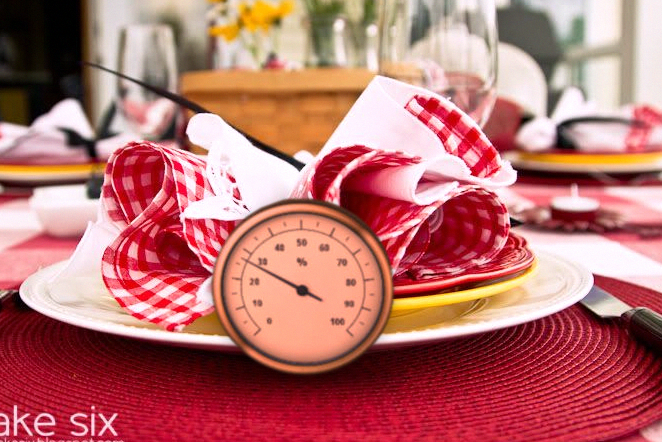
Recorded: 27.5; %
